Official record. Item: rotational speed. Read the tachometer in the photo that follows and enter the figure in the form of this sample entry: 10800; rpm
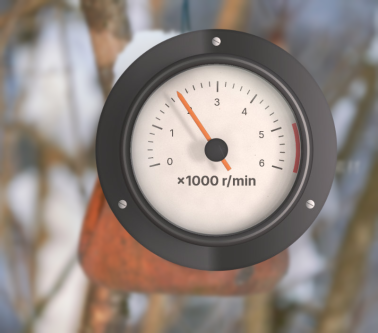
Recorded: 2000; rpm
